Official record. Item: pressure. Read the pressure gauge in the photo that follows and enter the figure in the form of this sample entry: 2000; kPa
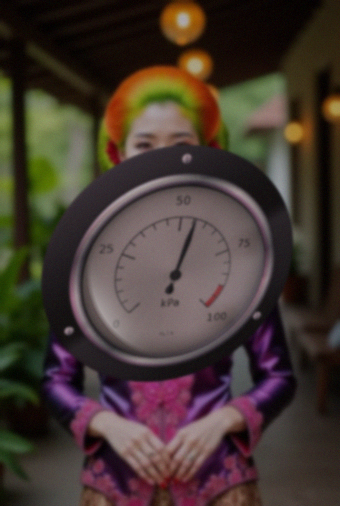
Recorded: 55; kPa
